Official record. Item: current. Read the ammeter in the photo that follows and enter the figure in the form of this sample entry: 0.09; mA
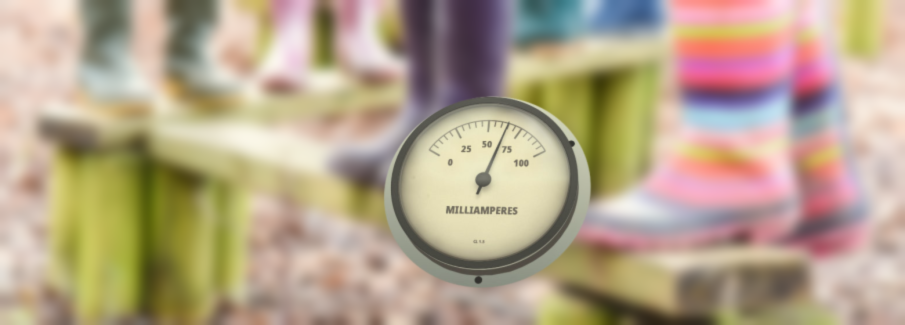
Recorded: 65; mA
